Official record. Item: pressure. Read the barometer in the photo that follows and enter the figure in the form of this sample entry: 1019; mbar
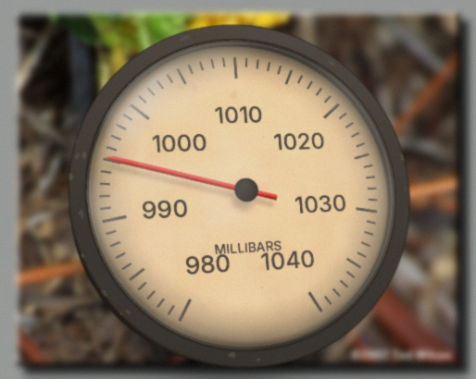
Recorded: 995; mbar
